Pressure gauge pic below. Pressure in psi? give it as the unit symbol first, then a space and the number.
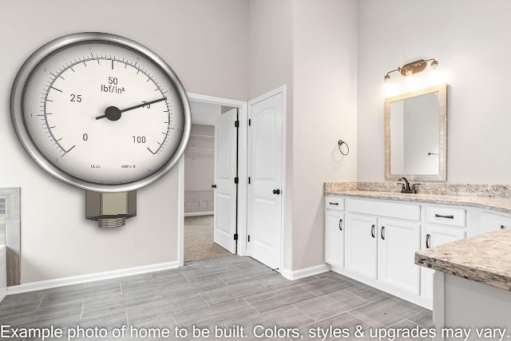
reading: psi 75
